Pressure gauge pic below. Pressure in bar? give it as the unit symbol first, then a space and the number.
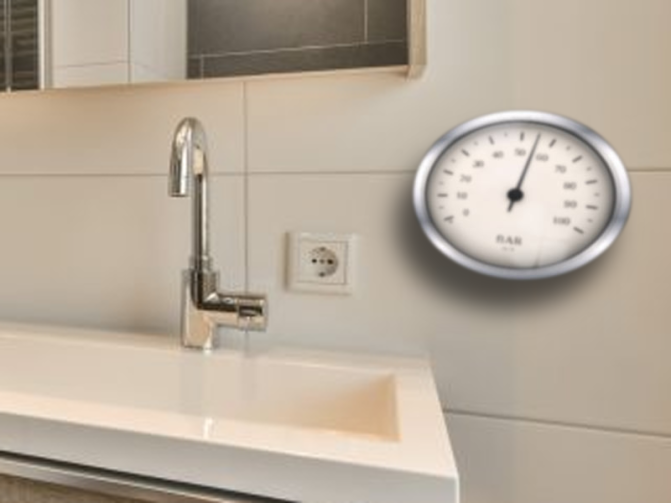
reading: bar 55
